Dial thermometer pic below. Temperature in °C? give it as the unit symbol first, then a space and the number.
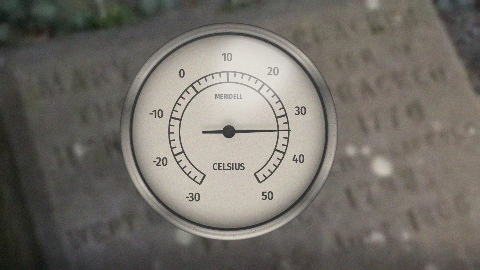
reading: °C 34
